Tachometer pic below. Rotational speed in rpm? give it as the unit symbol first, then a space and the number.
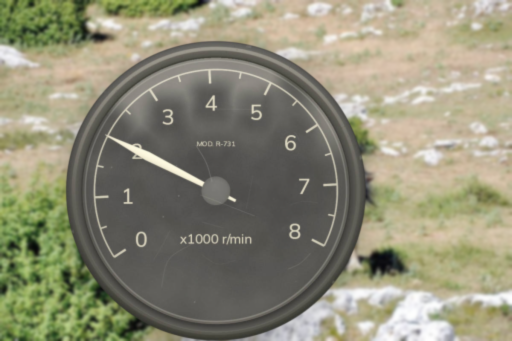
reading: rpm 2000
